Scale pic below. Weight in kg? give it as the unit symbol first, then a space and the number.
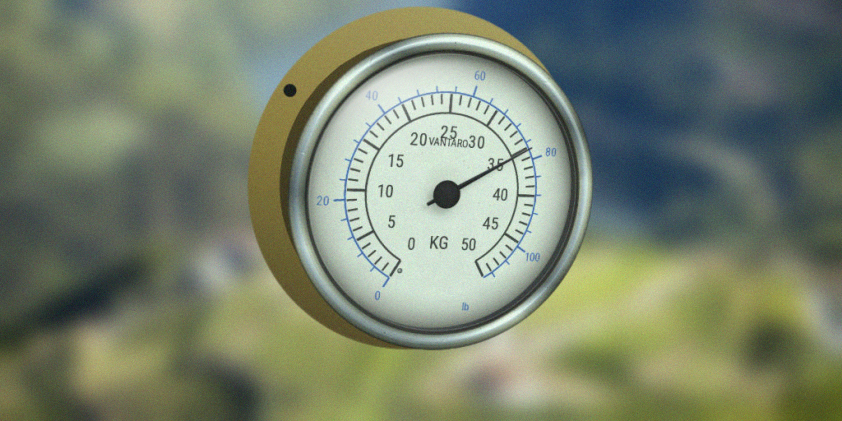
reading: kg 35
